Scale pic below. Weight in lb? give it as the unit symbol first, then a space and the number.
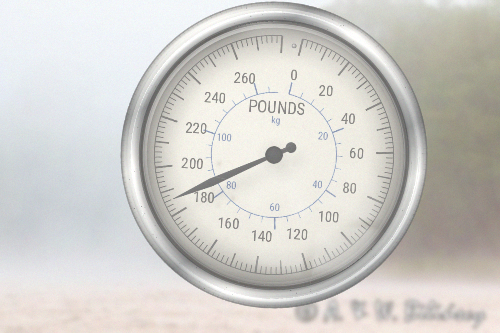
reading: lb 186
